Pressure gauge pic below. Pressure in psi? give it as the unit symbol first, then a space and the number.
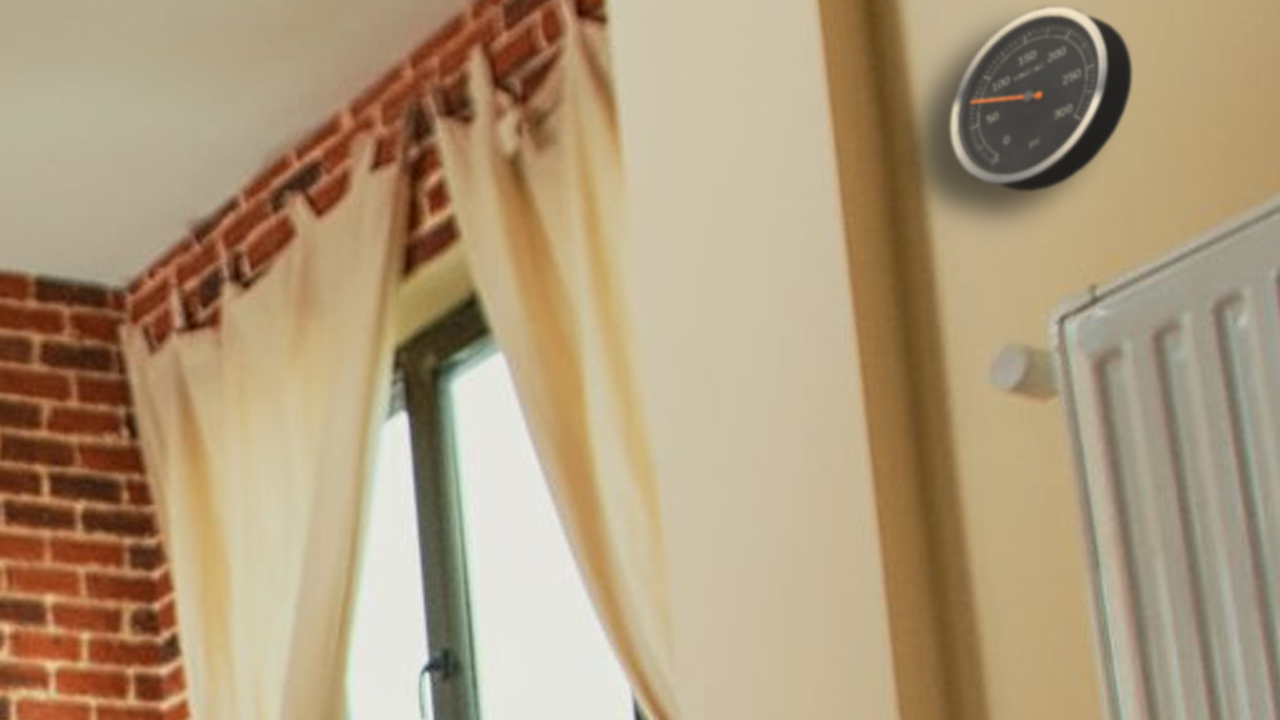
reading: psi 75
